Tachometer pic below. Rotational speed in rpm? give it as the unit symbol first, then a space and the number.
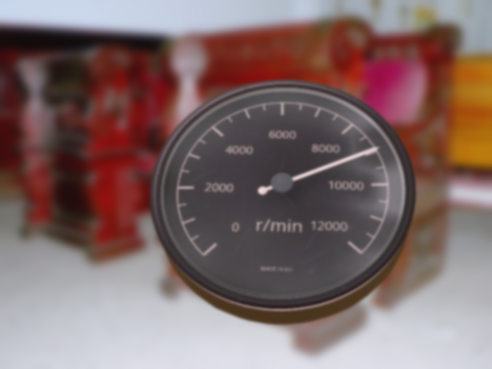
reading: rpm 9000
